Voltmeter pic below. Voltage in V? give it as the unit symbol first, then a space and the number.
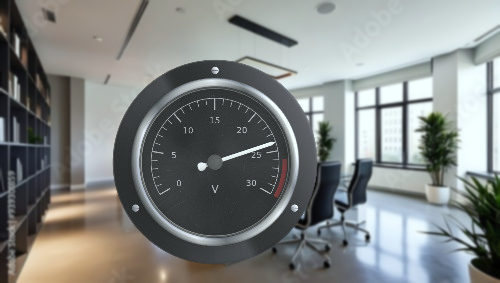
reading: V 24
